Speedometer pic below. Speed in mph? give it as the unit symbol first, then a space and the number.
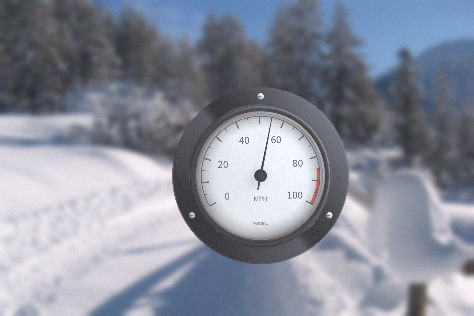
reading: mph 55
